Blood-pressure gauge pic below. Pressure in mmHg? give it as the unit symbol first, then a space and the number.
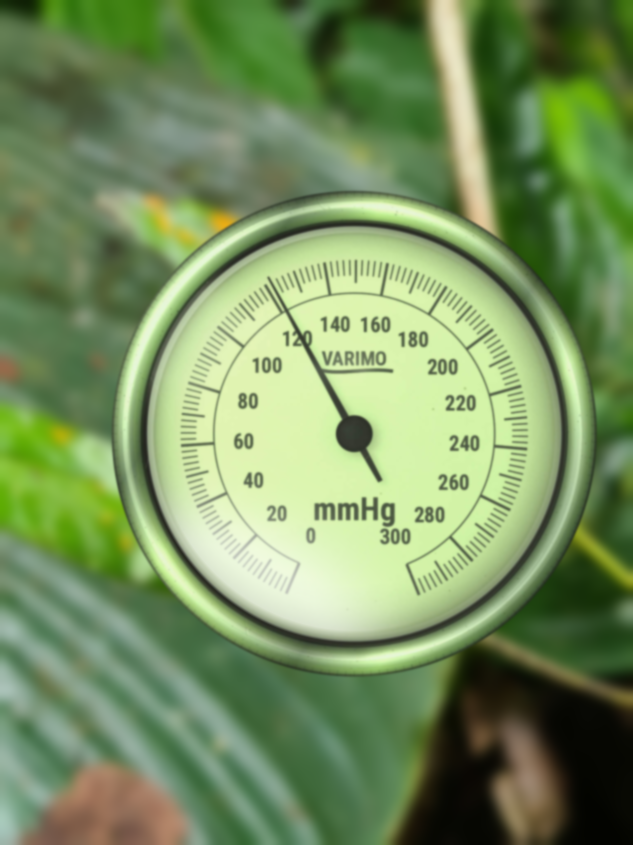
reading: mmHg 122
